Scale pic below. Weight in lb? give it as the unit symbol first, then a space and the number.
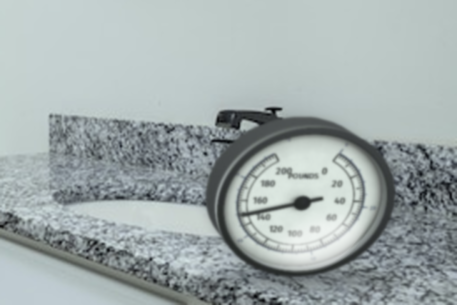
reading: lb 150
